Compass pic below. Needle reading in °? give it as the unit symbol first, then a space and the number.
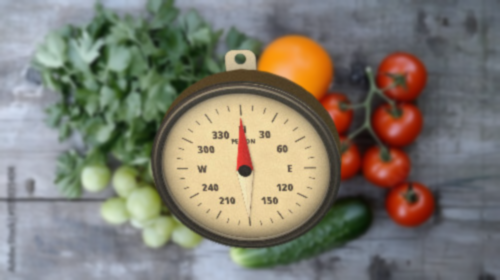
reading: ° 0
